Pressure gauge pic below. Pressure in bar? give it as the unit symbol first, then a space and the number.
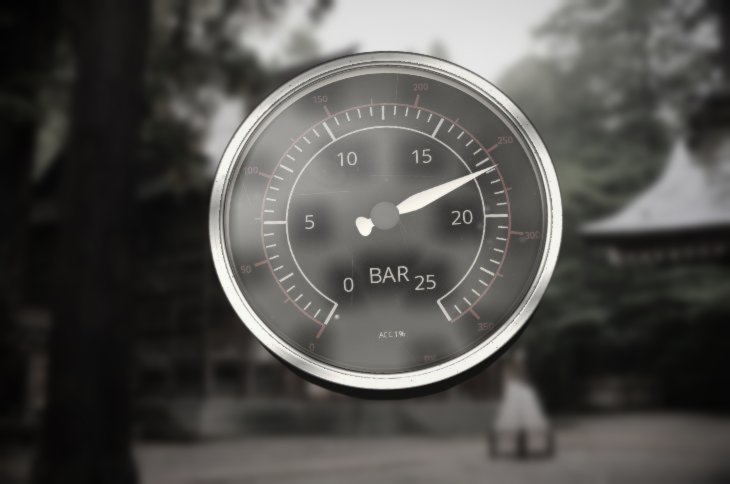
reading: bar 18
